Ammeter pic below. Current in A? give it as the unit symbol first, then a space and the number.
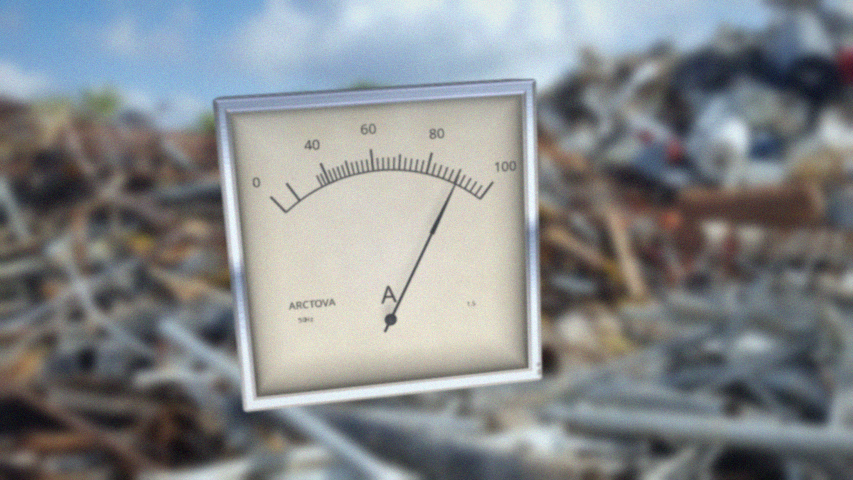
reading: A 90
